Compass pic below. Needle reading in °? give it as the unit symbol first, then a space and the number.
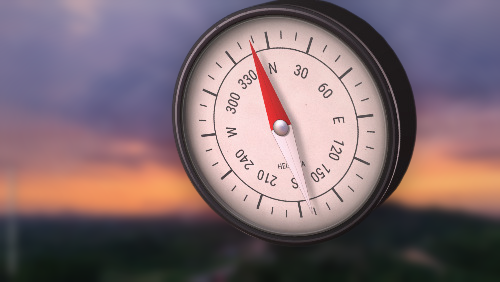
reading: ° 350
